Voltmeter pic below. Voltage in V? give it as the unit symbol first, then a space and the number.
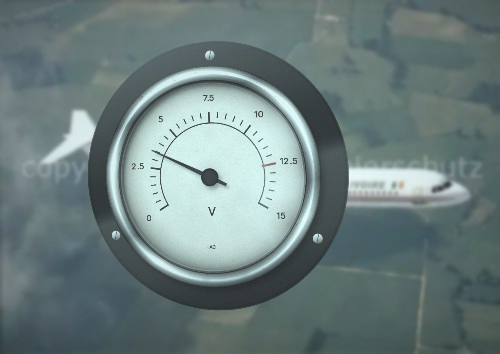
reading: V 3.5
